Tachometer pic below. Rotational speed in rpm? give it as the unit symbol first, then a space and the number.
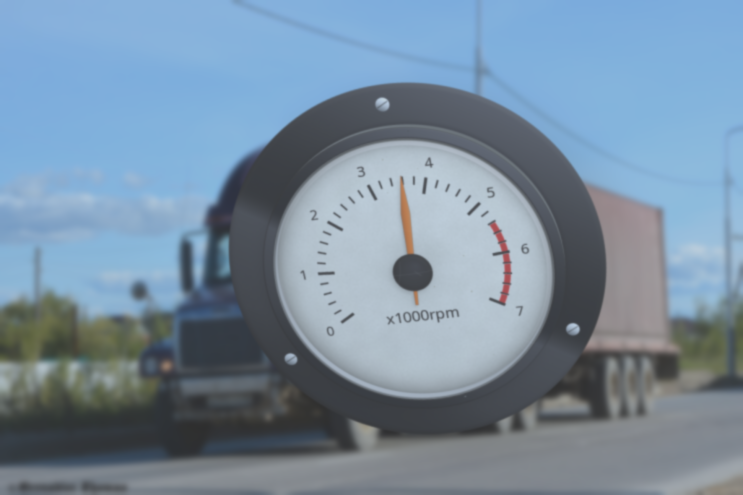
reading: rpm 3600
